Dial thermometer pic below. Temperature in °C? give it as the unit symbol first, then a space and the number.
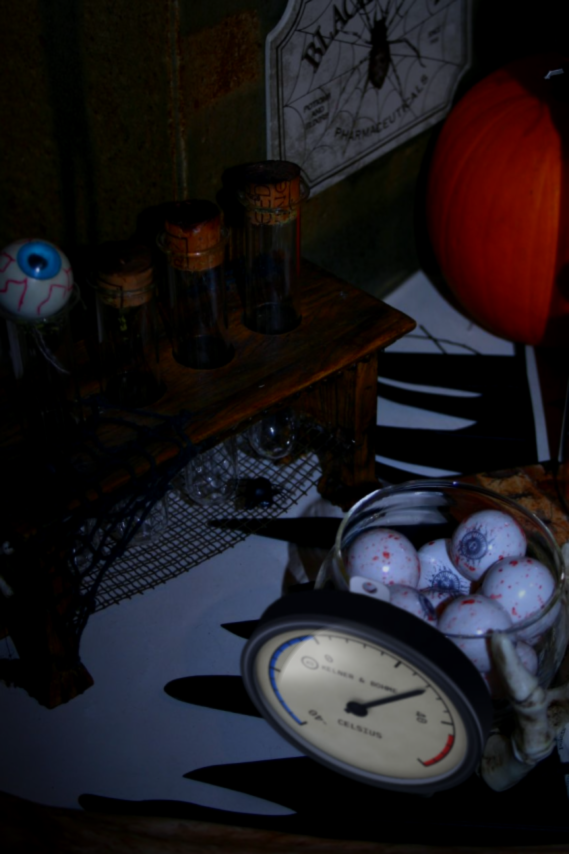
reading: °C 28
